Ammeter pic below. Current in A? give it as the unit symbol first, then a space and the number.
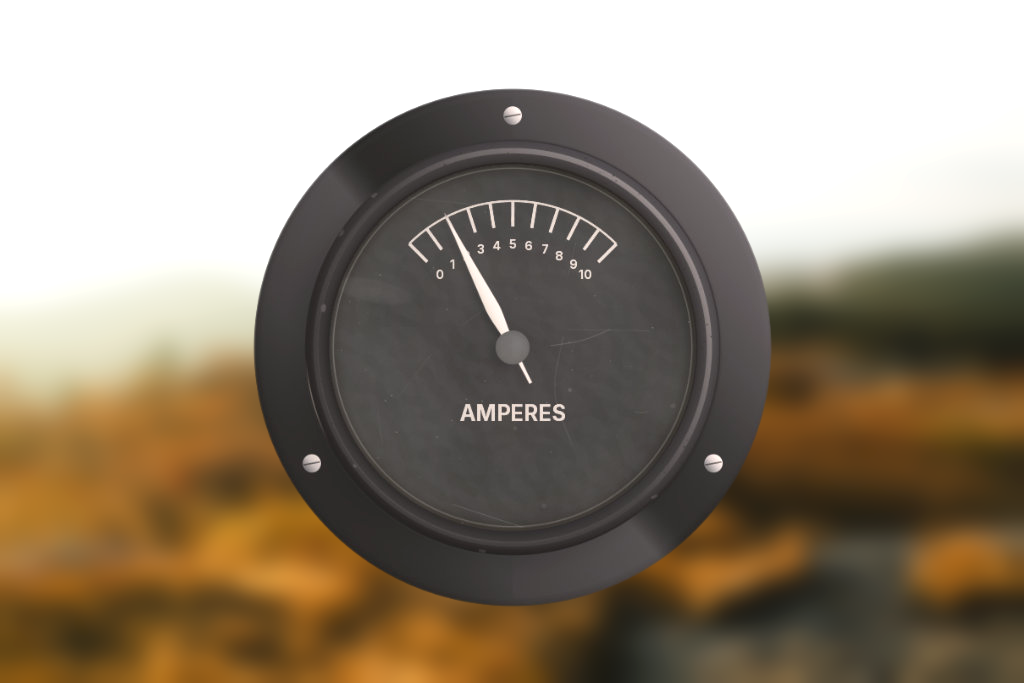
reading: A 2
